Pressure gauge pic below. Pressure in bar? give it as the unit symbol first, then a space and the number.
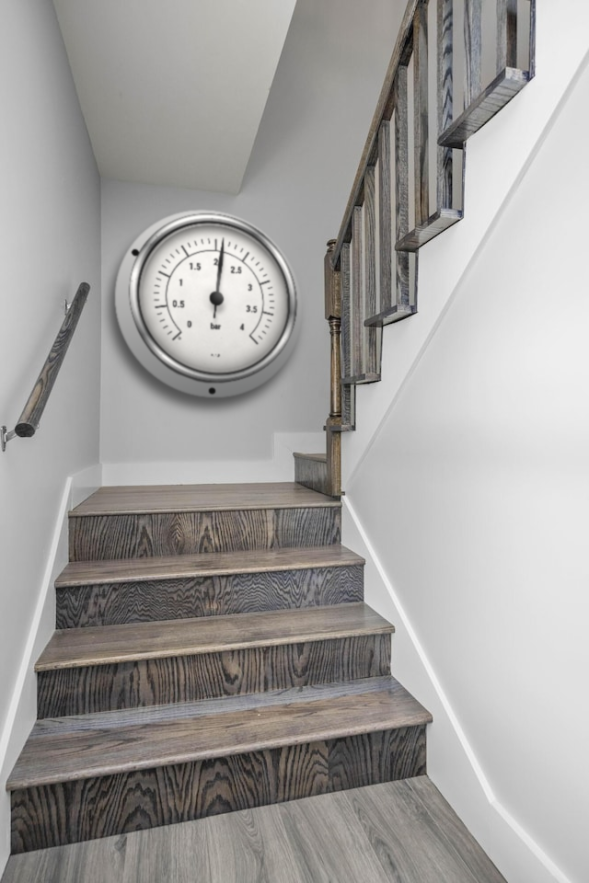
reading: bar 2.1
